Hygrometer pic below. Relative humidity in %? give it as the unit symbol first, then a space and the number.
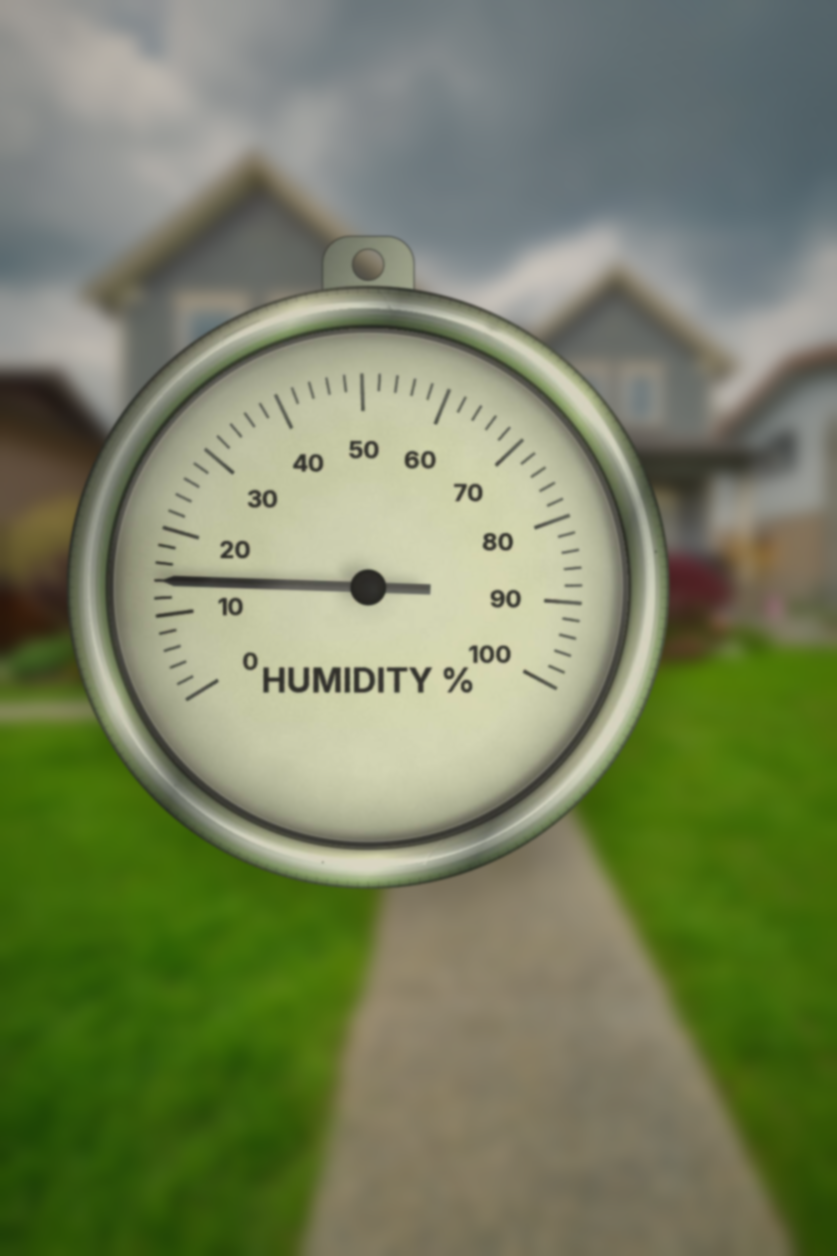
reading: % 14
